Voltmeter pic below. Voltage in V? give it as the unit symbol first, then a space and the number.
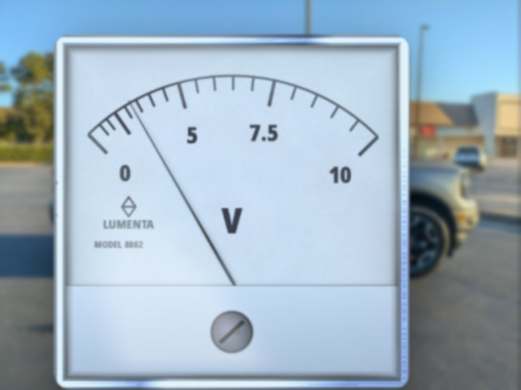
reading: V 3.25
